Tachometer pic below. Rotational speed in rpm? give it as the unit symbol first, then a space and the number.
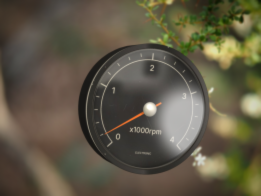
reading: rpm 200
